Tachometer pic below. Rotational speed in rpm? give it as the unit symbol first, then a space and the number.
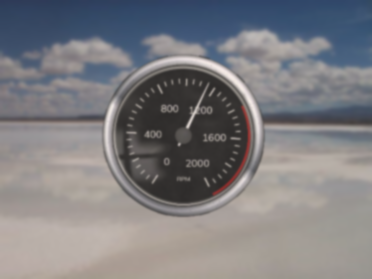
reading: rpm 1150
